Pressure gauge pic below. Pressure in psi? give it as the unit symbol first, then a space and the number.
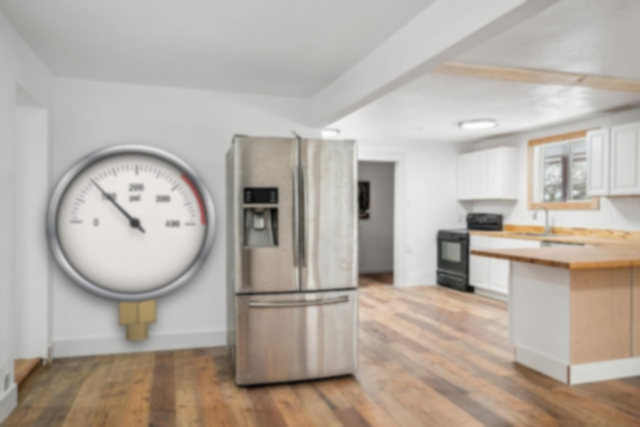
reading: psi 100
